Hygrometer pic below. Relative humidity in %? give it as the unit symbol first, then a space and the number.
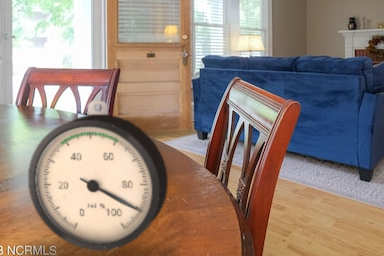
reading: % 90
